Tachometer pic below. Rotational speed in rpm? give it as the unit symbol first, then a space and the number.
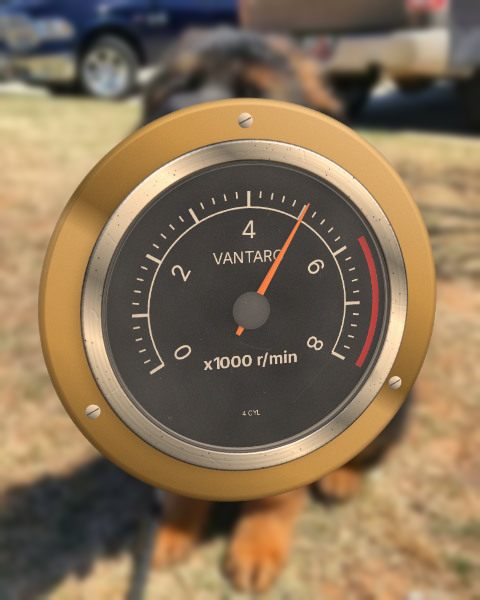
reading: rpm 5000
